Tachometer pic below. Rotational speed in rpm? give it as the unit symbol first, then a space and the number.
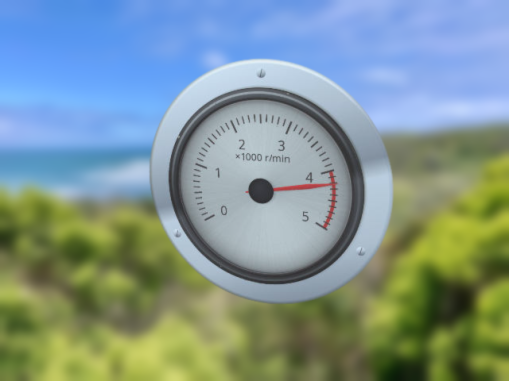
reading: rpm 4200
